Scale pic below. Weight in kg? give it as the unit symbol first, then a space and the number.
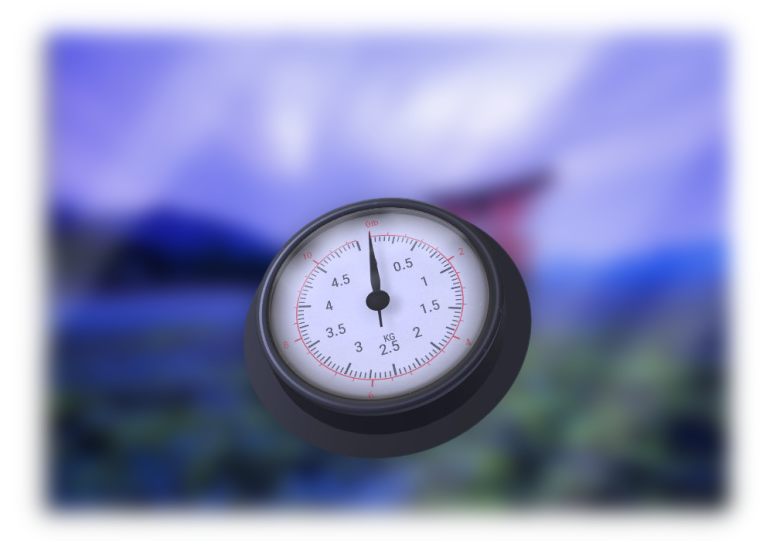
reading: kg 0
